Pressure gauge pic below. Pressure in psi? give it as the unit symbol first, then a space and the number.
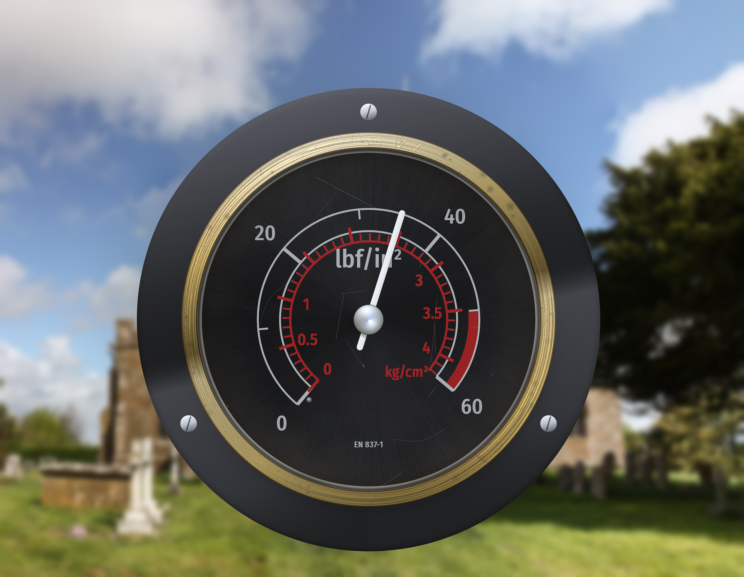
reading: psi 35
